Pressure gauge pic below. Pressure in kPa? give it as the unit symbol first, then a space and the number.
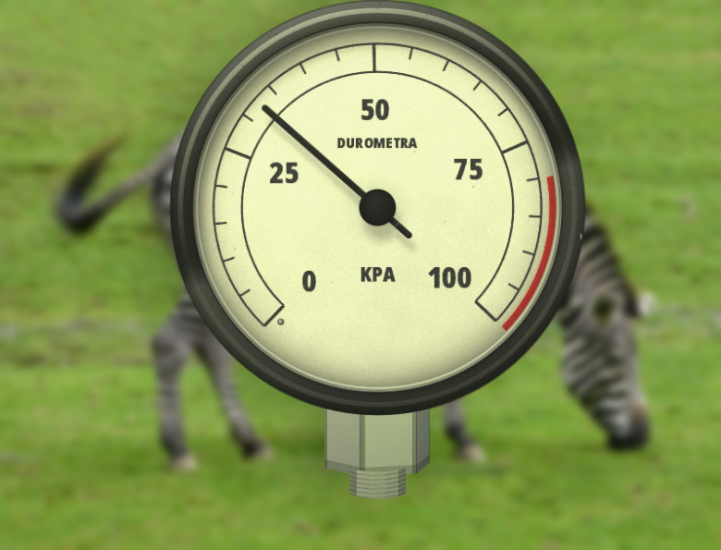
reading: kPa 32.5
